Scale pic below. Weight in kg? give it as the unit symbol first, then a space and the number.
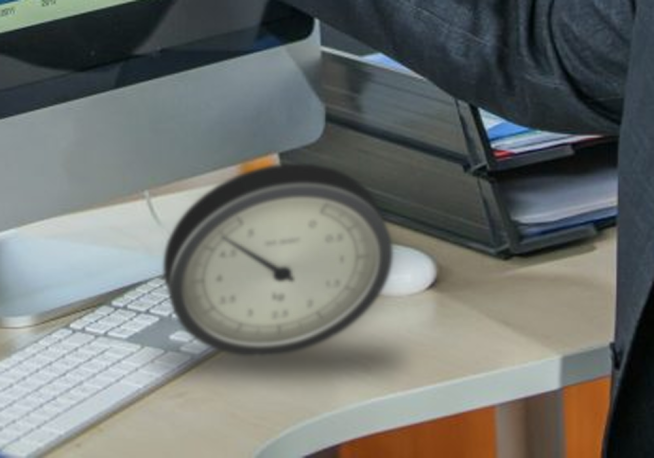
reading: kg 4.75
